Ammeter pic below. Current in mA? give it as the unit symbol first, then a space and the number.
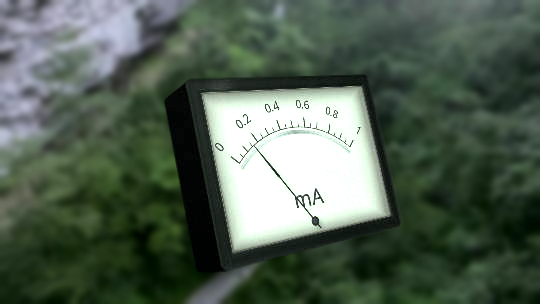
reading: mA 0.15
